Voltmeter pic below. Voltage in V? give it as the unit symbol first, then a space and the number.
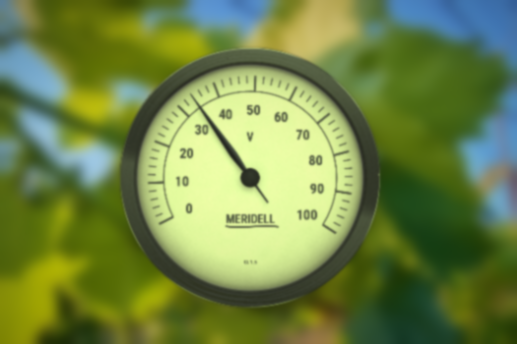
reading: V 34
